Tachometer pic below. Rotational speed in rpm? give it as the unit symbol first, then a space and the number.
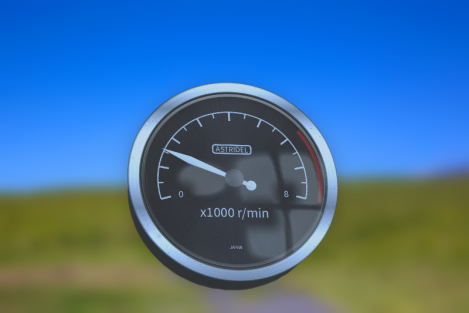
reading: rpm 1500
